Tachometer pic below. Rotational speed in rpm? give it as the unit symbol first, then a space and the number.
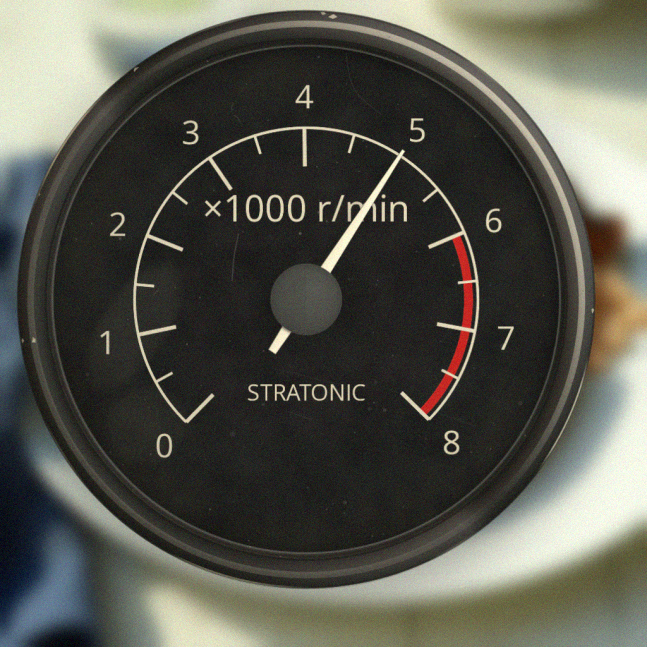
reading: rpm 5000
